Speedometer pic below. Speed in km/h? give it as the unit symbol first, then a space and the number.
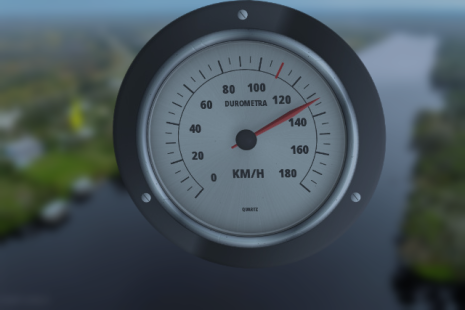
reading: km/h 132.5
